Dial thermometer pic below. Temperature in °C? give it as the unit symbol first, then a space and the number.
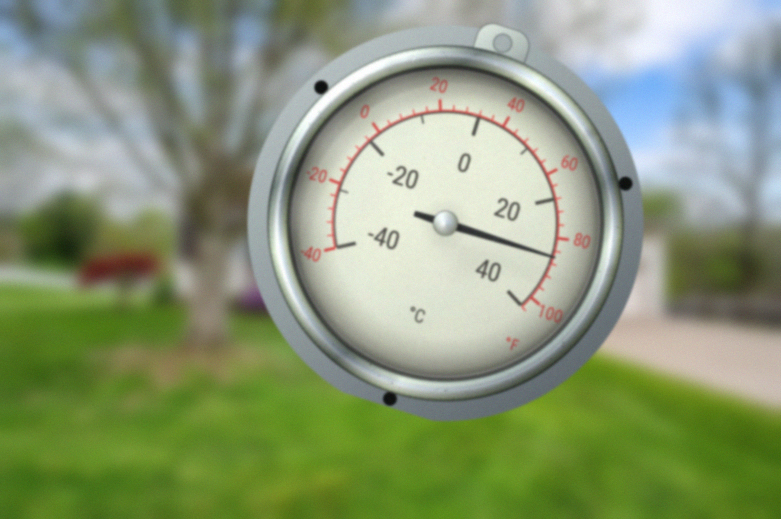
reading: °C 30
